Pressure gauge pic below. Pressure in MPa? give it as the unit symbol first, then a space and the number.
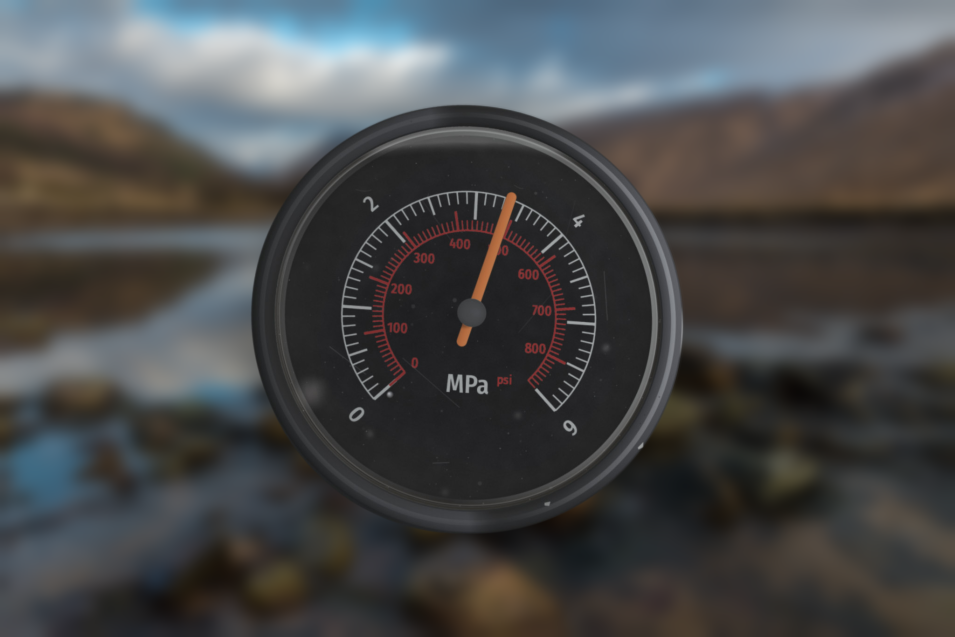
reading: MPa 3.35
